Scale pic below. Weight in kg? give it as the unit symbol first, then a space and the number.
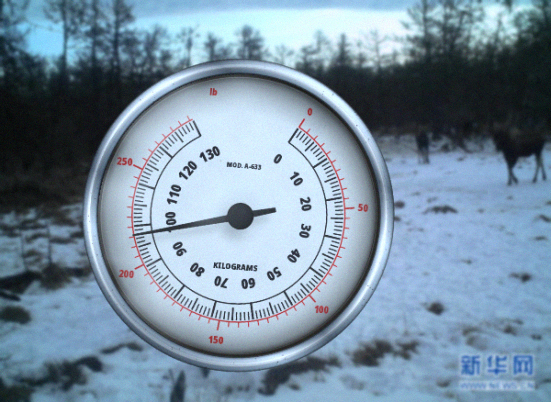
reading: kg 98
